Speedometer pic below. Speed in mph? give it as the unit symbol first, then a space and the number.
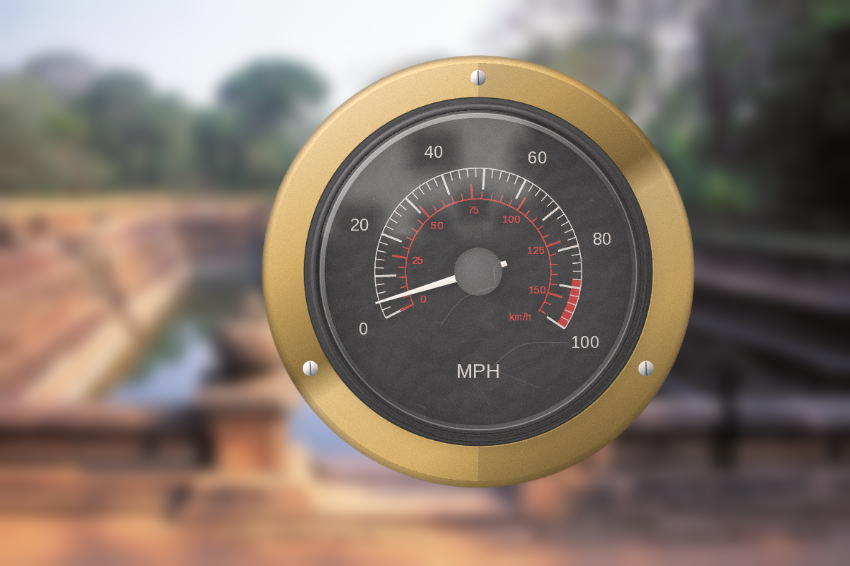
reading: mph 4
